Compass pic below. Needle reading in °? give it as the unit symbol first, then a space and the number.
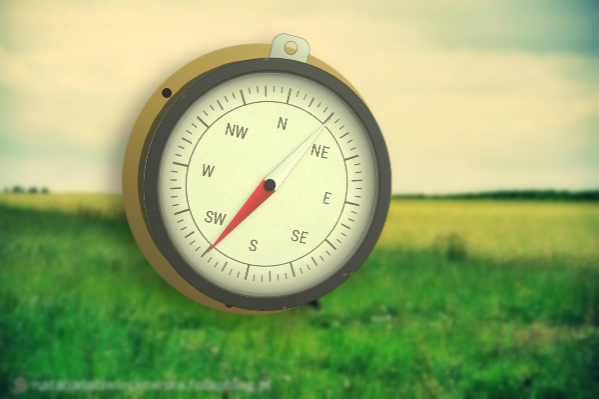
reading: ° 210
